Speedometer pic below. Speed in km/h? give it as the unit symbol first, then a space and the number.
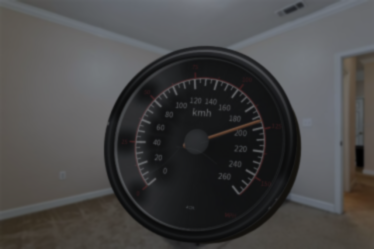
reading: km/h 195
